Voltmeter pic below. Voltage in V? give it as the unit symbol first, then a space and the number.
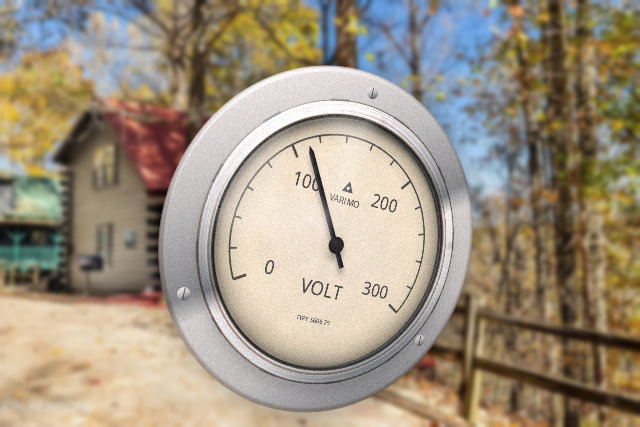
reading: V 110
